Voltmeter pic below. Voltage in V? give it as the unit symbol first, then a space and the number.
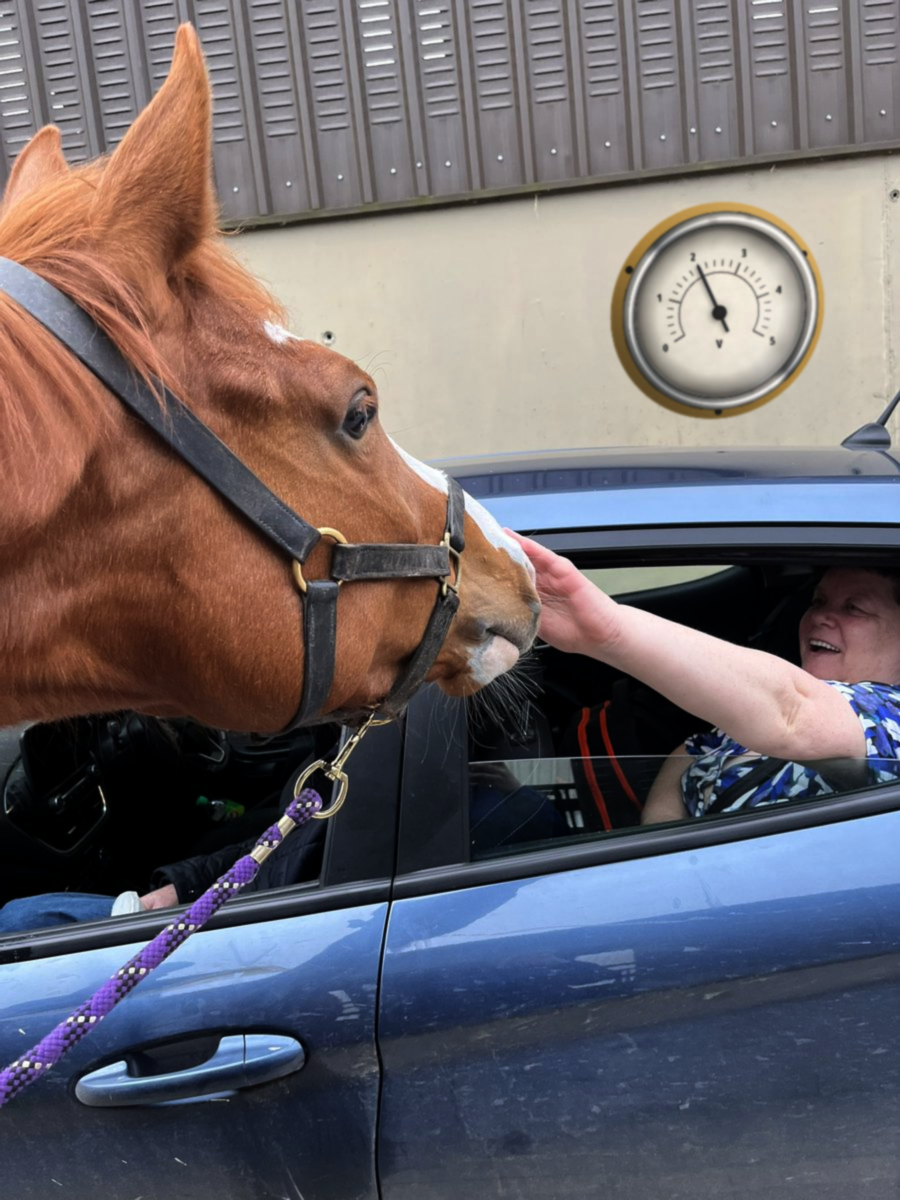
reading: V 2
